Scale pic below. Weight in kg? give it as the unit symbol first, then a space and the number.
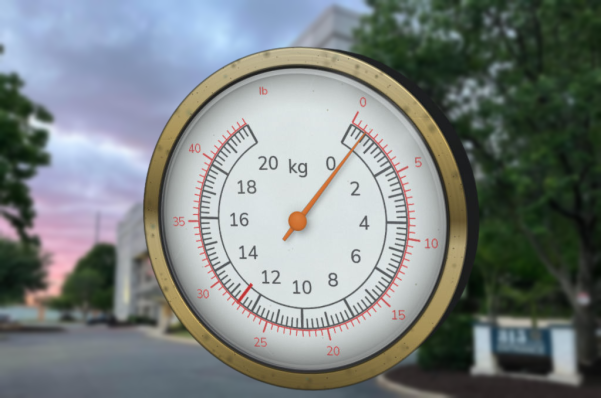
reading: kg 0.6
